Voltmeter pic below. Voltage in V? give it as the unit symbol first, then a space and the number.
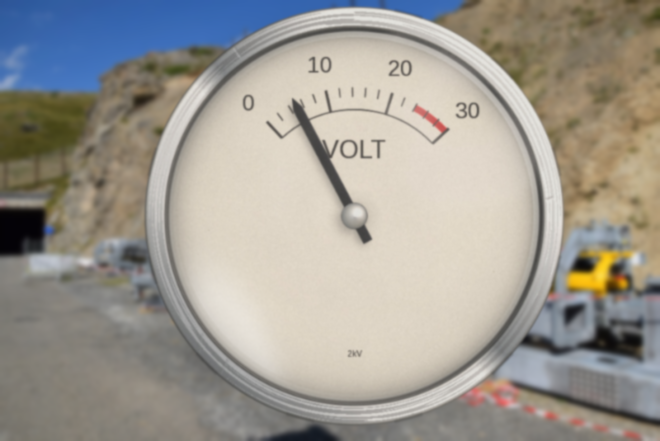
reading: V 5
